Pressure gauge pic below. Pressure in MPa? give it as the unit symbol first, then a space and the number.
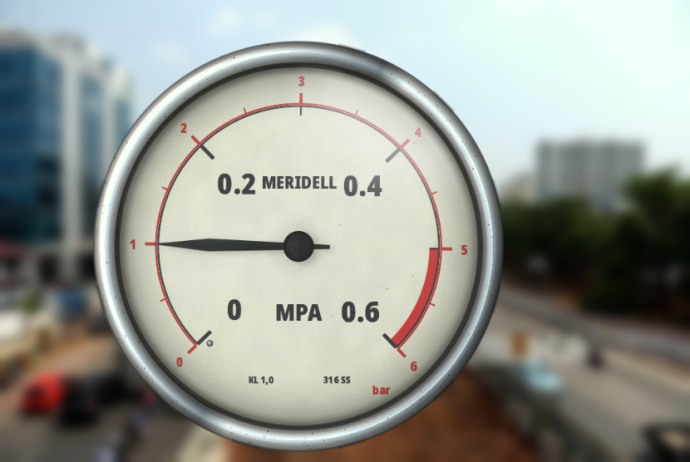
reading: MPa 0.1
